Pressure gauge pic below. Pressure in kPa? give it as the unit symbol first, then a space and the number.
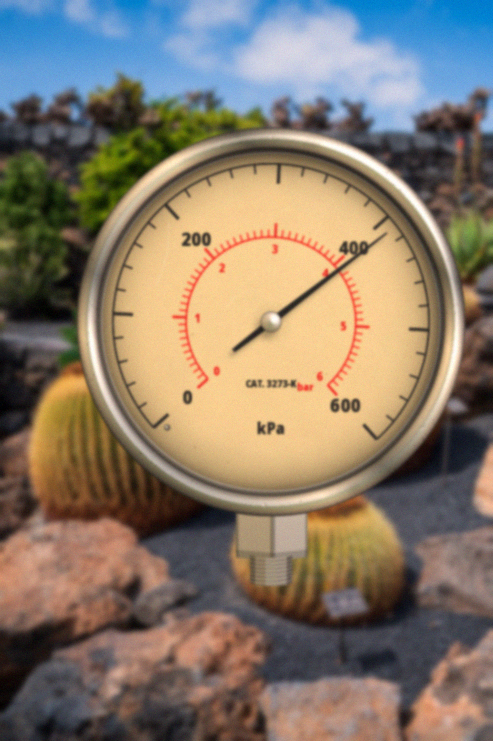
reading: kPa 410
